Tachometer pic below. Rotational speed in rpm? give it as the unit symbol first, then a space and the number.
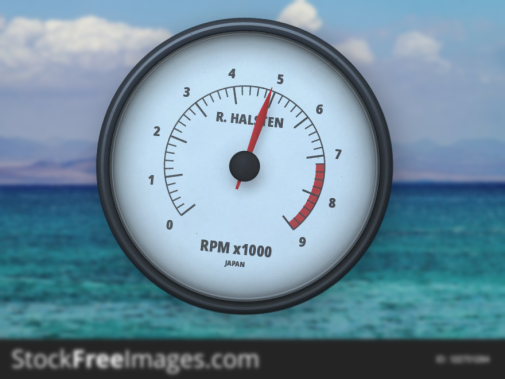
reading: rpm 4900
